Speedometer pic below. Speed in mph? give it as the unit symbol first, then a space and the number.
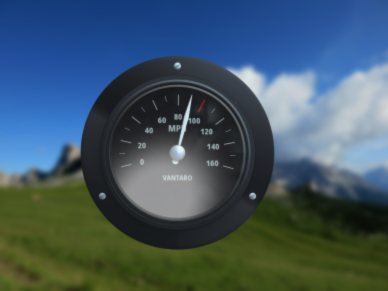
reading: mph 90
